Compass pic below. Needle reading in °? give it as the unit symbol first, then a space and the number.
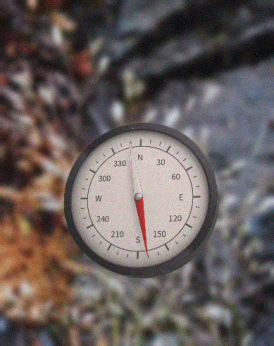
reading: ° 170
